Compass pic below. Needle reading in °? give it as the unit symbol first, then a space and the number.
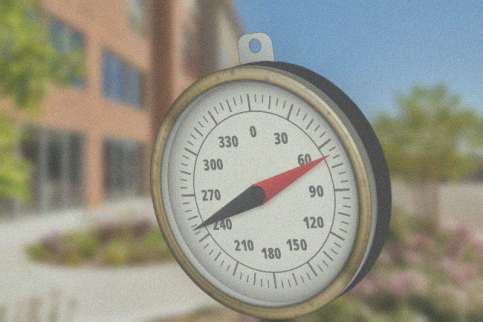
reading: ° 67.5
